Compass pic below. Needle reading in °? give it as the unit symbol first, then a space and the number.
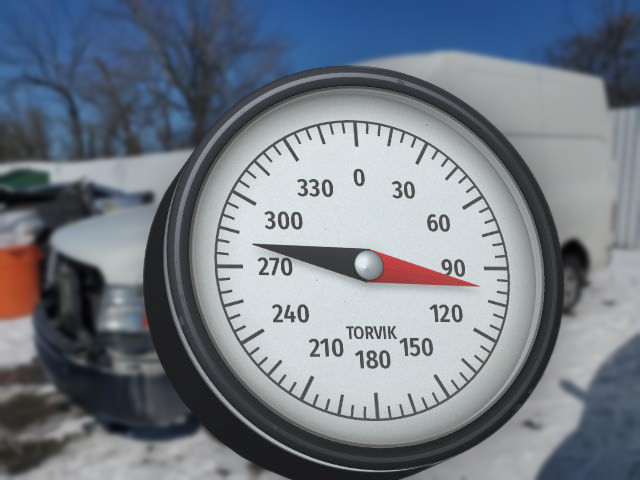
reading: ° 100
